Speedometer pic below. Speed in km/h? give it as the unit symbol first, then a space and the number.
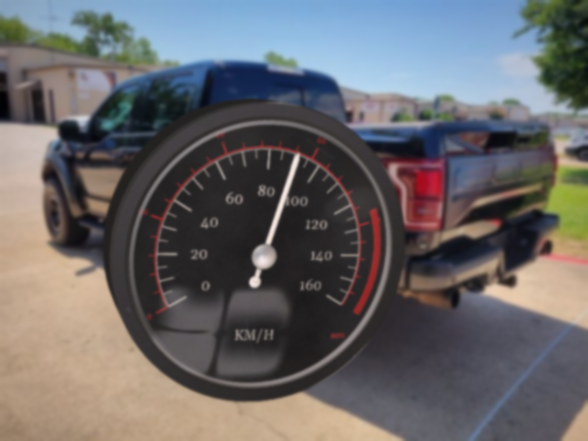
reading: km/h 90
